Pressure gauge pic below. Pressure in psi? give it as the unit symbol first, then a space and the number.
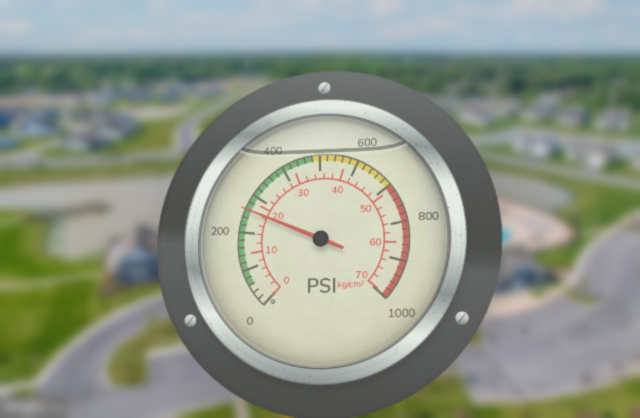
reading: psi 260
